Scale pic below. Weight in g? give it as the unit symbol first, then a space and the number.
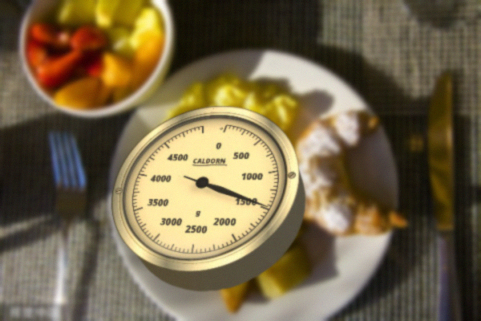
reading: g 1500
